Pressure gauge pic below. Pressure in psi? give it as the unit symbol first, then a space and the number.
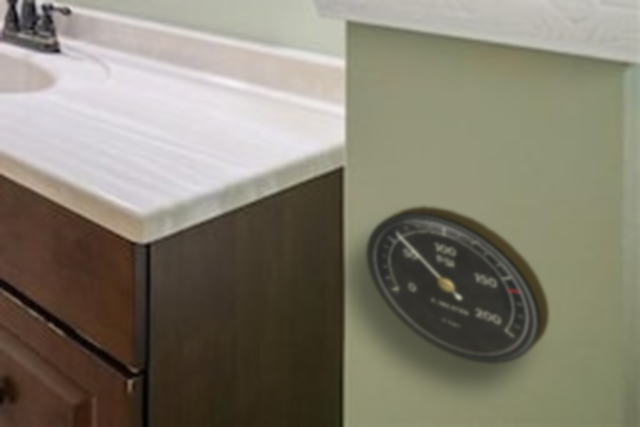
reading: psi 60
